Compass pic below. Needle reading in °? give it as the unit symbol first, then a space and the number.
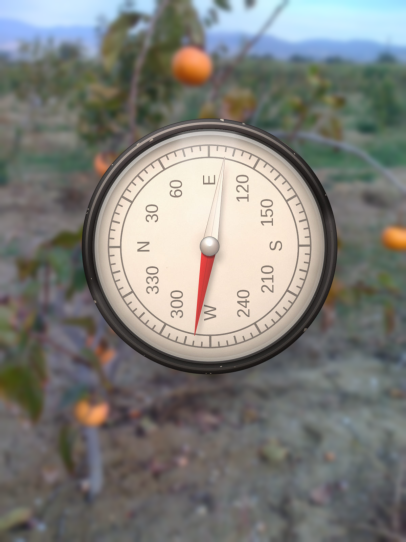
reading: ° 280
